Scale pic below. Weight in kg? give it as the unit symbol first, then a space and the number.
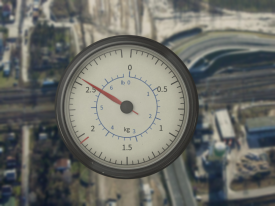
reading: kg 2.55
